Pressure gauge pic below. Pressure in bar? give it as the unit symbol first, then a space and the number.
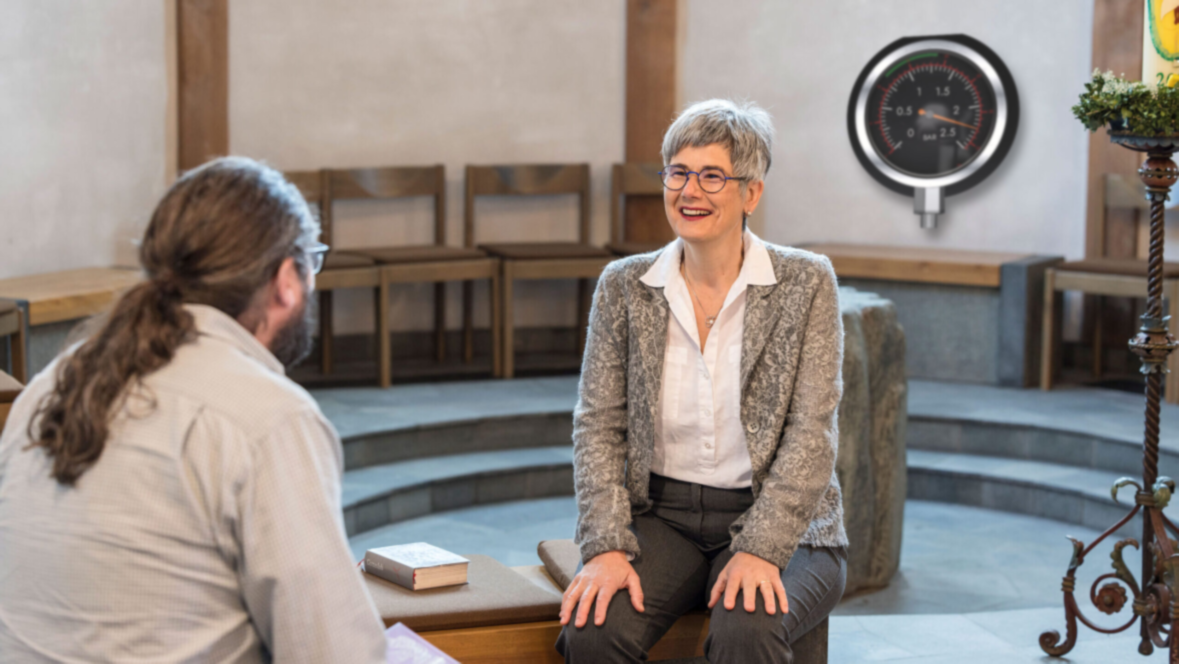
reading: bar 2.25
